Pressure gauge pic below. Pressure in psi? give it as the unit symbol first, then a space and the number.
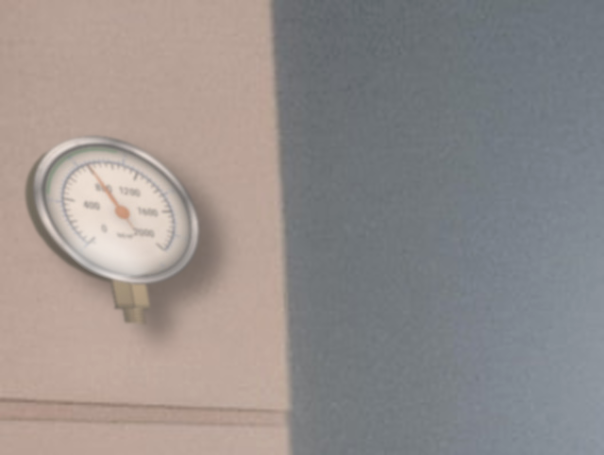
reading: psi 800
